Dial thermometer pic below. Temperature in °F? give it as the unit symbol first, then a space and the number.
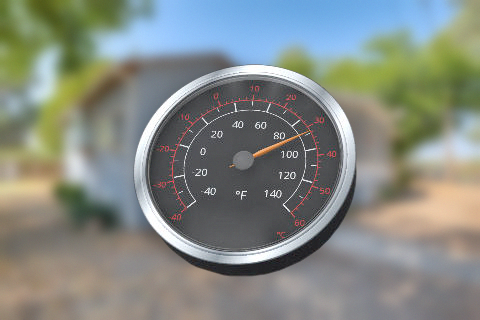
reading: °F 90
